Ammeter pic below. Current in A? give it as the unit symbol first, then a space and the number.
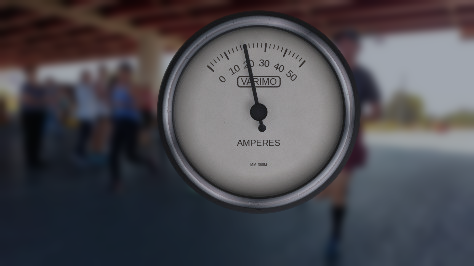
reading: A 20
